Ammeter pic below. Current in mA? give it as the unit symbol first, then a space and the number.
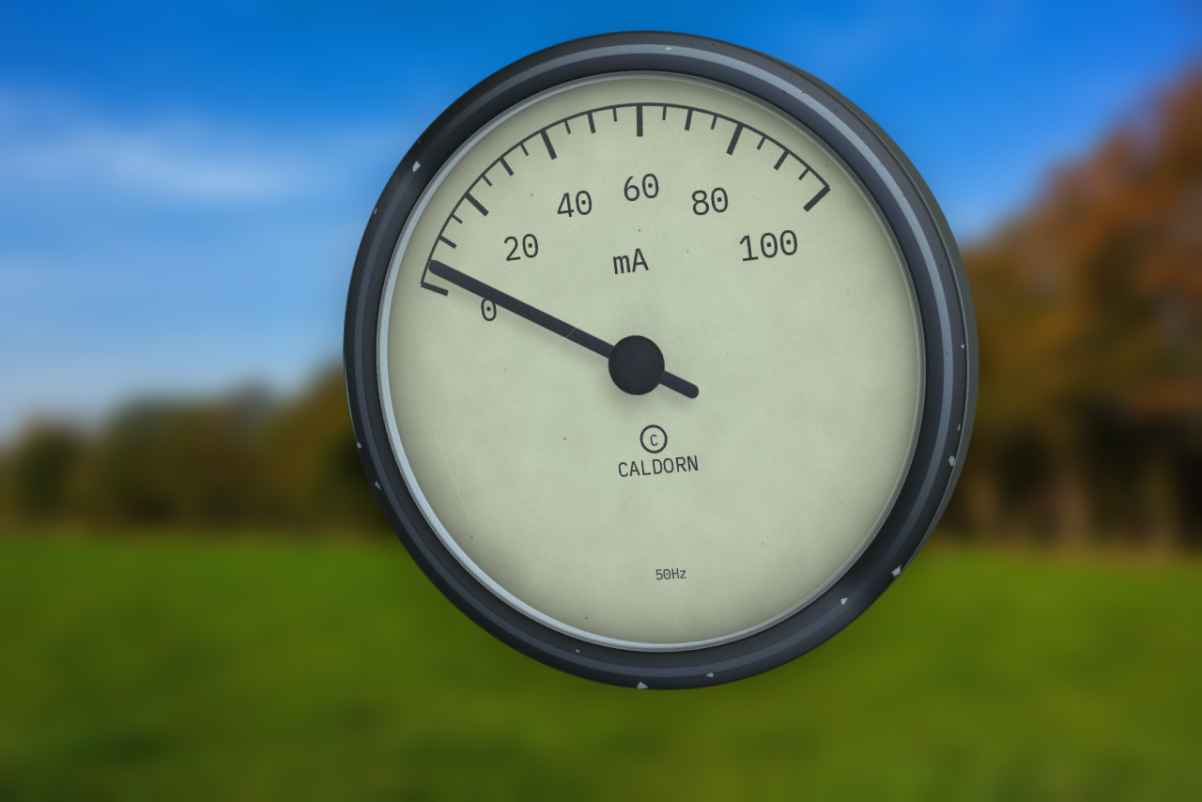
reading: mA 5
